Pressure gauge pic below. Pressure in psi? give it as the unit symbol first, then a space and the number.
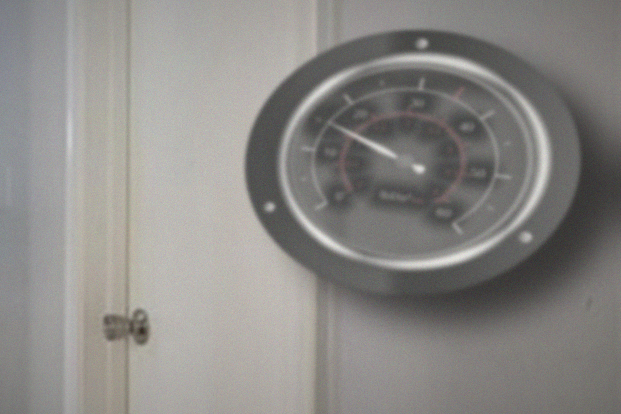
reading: psi 15
